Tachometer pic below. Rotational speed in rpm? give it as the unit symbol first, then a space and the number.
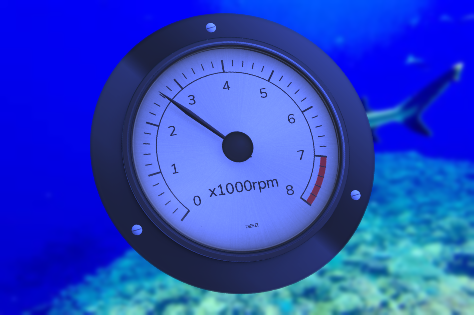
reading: rpm 2600
